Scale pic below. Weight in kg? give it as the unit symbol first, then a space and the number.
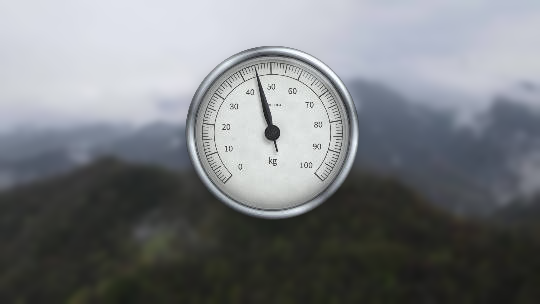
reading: kg 45
